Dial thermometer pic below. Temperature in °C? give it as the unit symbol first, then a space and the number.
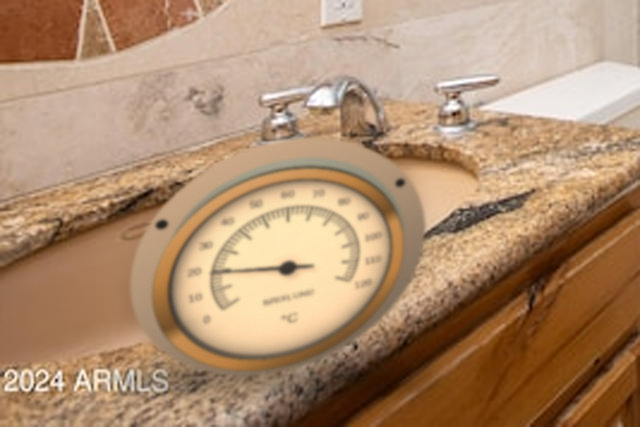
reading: °C 20
